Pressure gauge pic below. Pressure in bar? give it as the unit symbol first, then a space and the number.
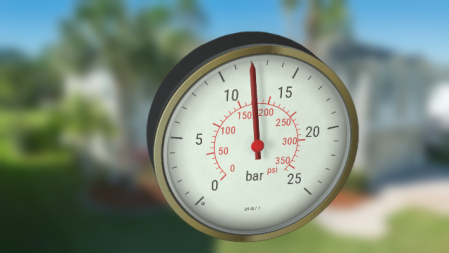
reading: bar 12
